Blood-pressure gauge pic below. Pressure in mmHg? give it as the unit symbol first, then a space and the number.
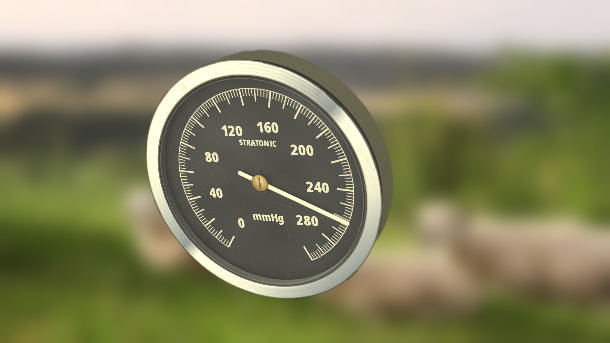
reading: mmHg 260
